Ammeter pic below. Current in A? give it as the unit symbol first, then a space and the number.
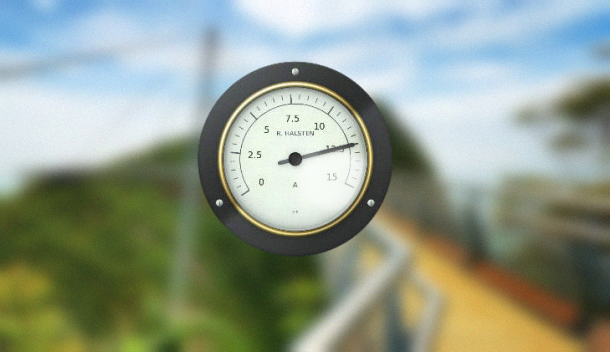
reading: A 12.5
